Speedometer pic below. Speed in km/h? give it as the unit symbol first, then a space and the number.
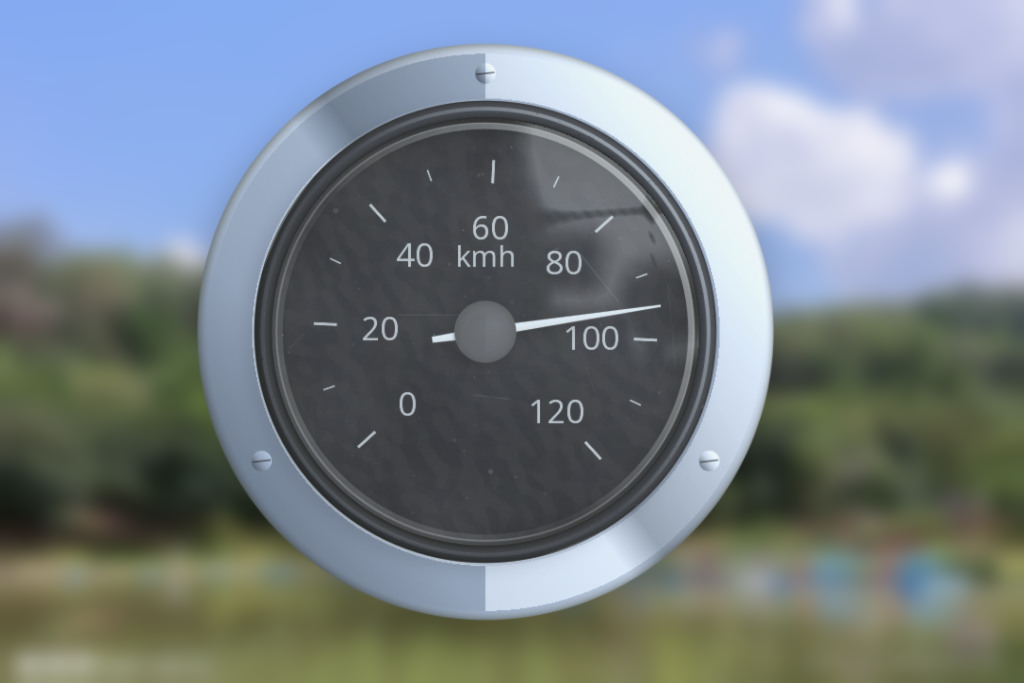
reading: km/h 95
